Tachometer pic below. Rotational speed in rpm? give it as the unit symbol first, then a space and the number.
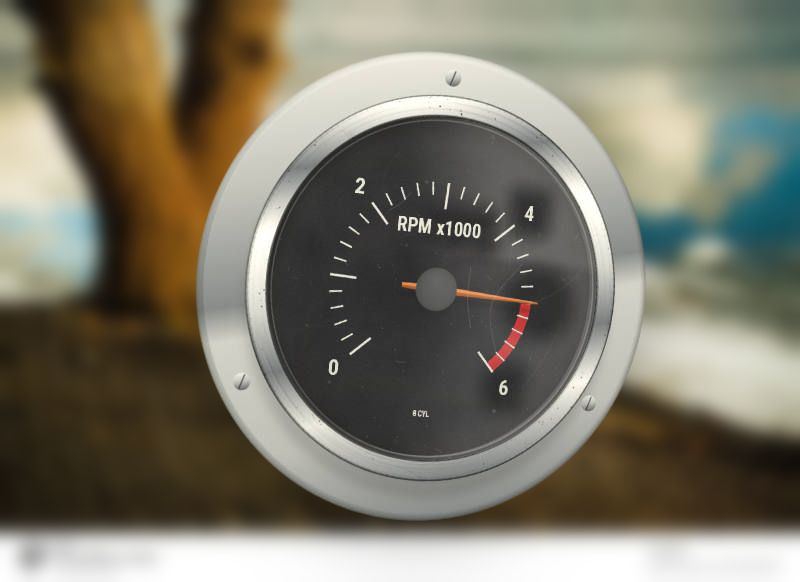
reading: rpm 5000
